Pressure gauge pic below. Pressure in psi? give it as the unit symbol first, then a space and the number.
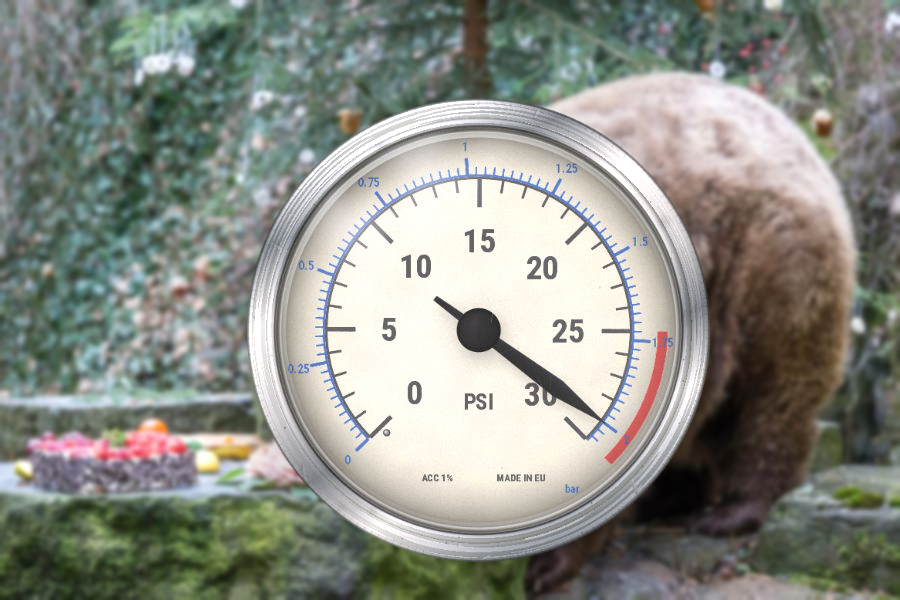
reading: psi 29
